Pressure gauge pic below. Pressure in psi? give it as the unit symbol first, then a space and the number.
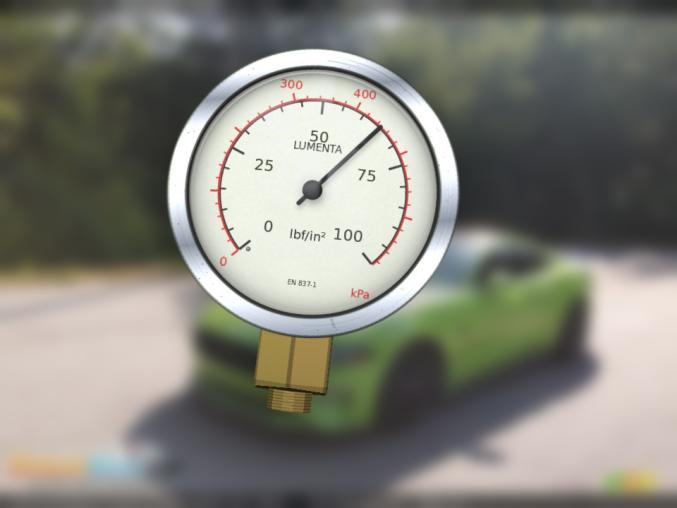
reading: psi 65
